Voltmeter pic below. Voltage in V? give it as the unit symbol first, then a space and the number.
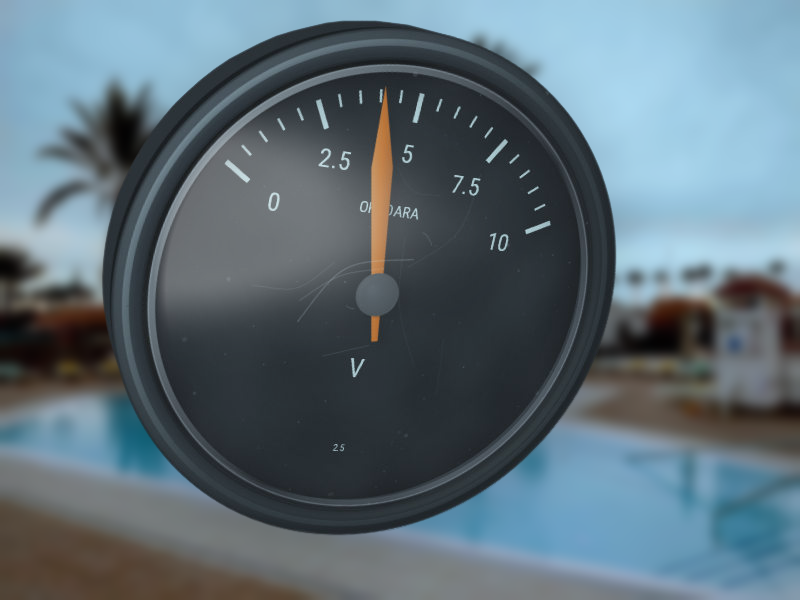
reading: V 4
